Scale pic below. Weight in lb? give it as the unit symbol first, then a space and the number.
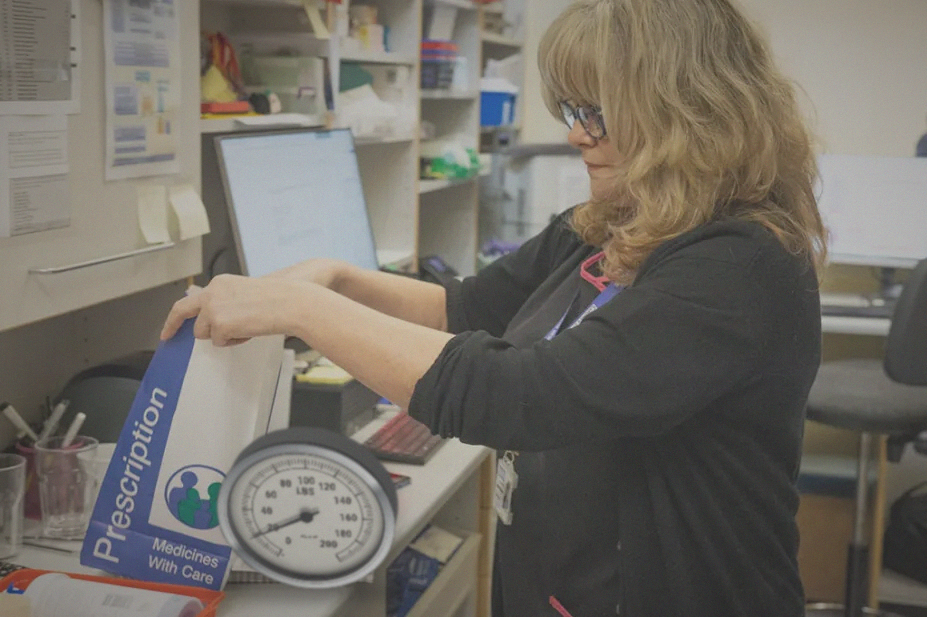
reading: lb 20
